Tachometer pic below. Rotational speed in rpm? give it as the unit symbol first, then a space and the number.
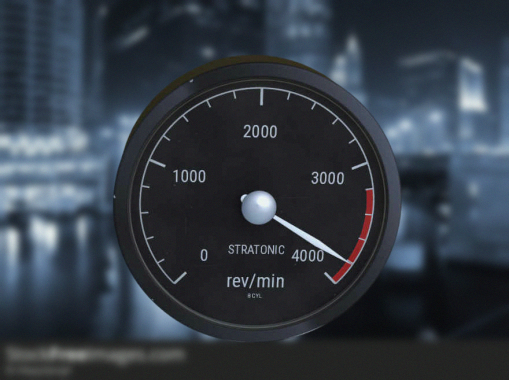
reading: rpm 3800
